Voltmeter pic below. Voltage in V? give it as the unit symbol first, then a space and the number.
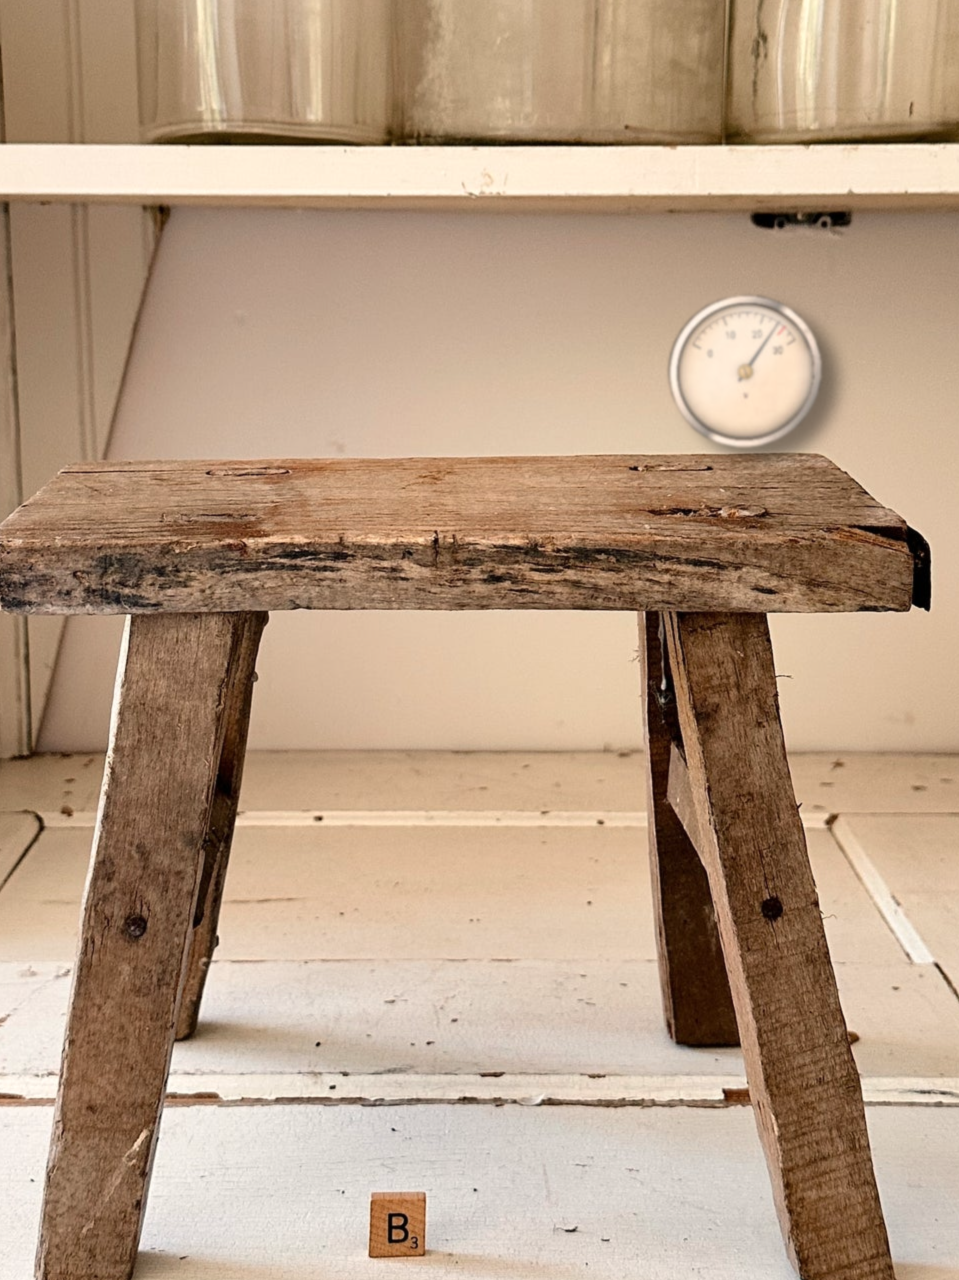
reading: V 24
